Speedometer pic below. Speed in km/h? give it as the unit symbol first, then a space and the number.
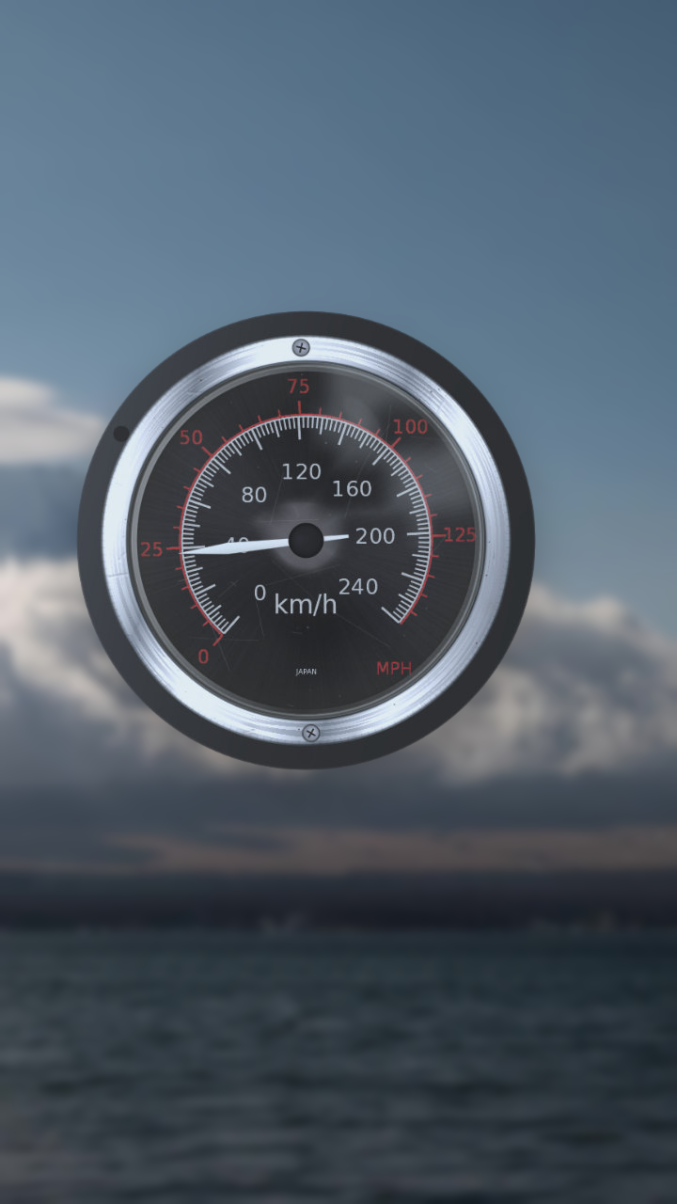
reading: km/h 38
